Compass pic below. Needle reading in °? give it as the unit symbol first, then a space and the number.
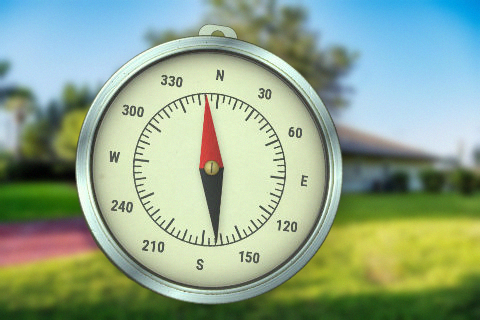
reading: ° 350
